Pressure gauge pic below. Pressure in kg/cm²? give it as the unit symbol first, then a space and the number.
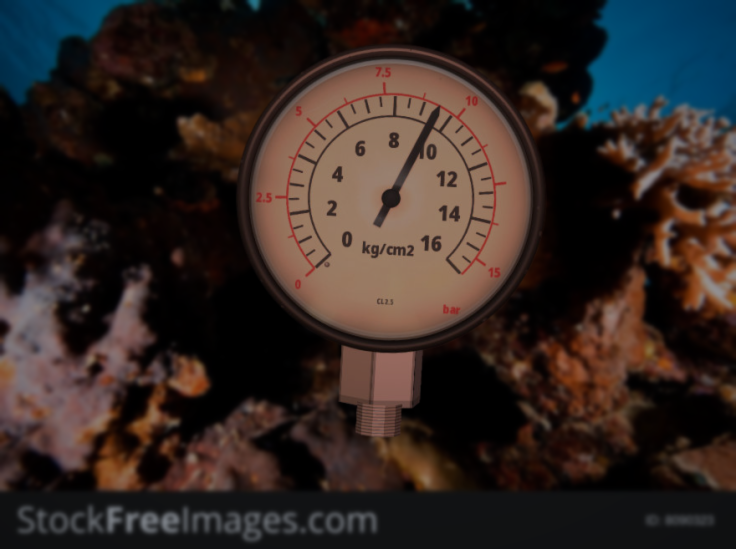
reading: kg/cm² 9.5
